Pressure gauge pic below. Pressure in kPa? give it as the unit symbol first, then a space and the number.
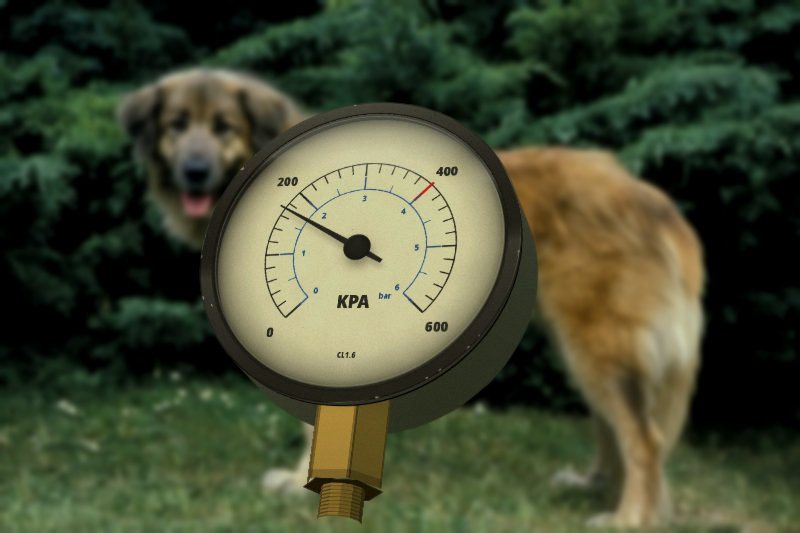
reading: kPa 170
